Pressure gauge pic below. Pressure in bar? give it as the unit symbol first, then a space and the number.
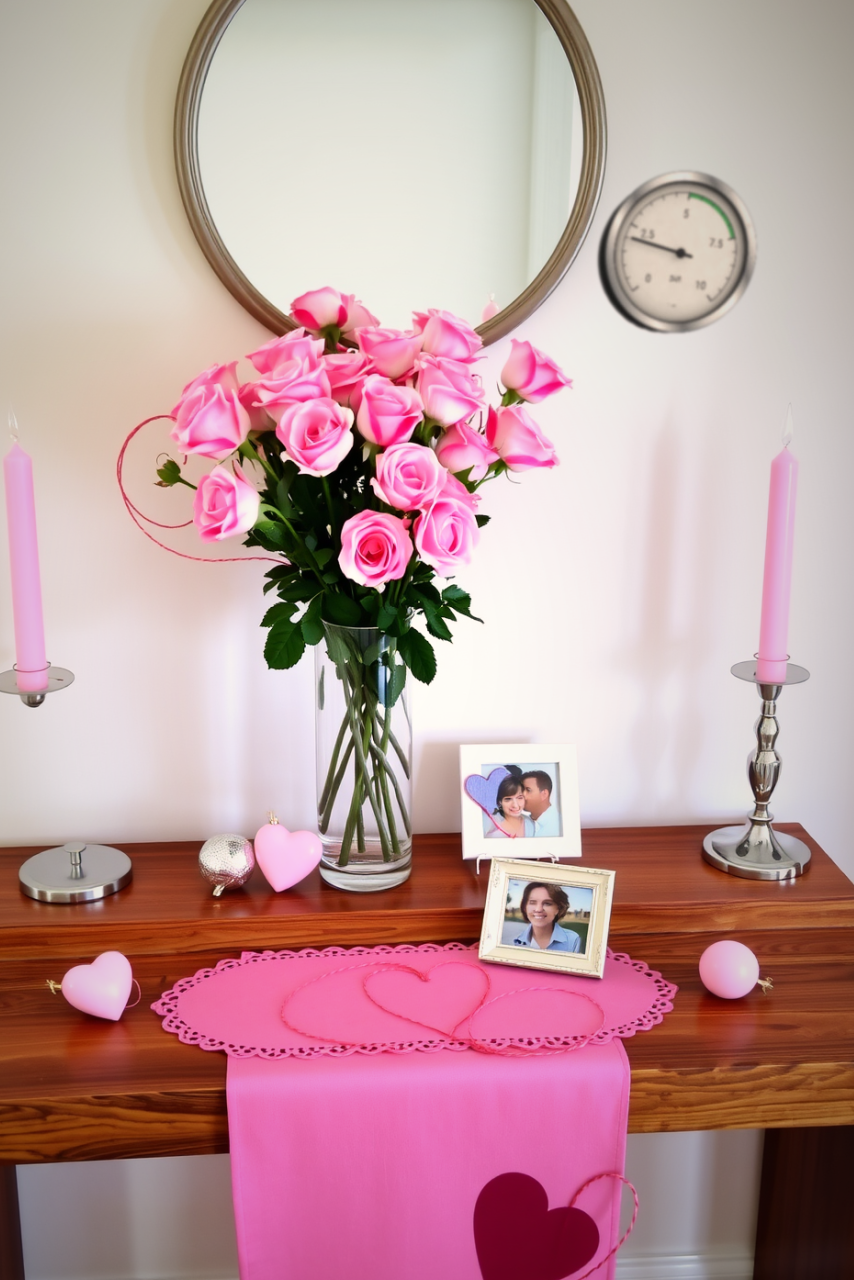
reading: bar 2
